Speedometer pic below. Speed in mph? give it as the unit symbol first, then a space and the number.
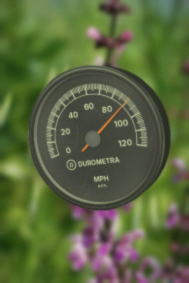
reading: mph 90
